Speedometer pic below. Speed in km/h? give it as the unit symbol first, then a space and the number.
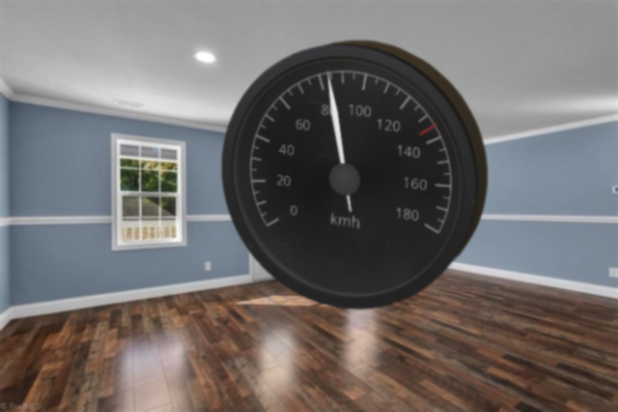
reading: km/h 85
